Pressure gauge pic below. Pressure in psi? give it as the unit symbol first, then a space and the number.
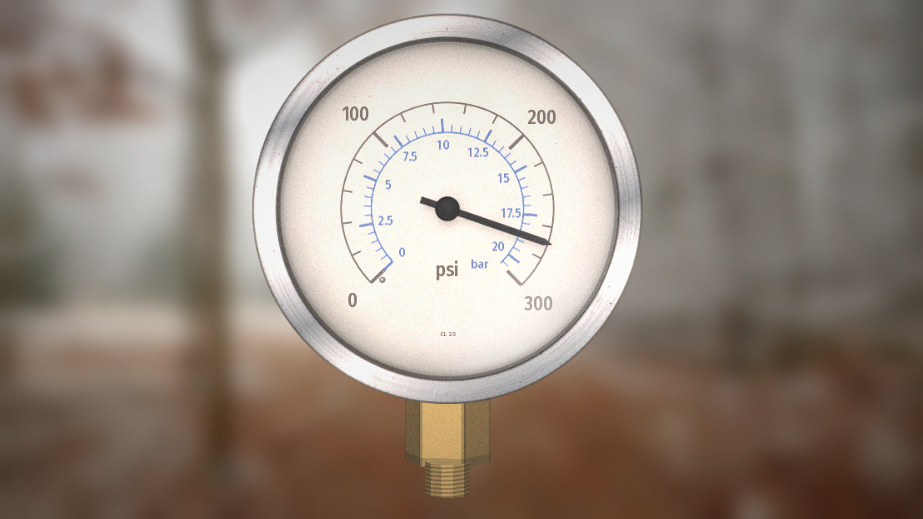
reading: psi 270
